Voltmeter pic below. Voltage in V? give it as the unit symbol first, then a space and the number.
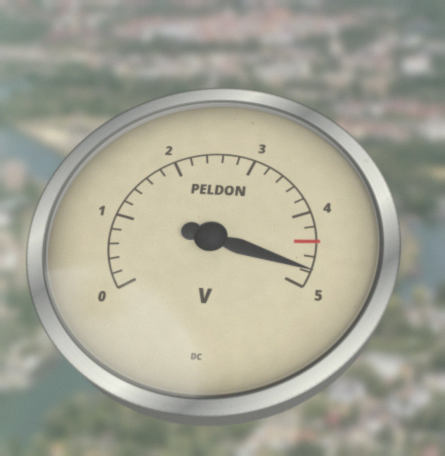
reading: V 4.8
